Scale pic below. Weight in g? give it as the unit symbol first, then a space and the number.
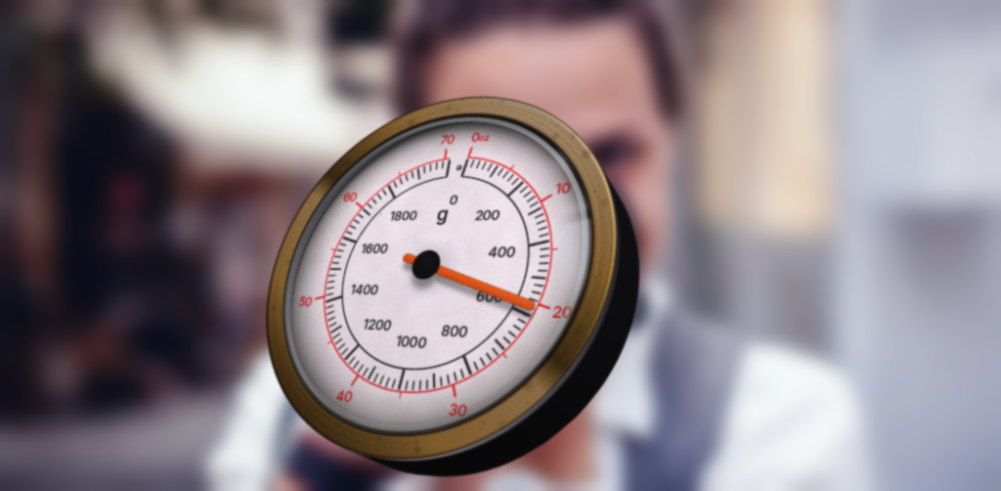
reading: g 580
